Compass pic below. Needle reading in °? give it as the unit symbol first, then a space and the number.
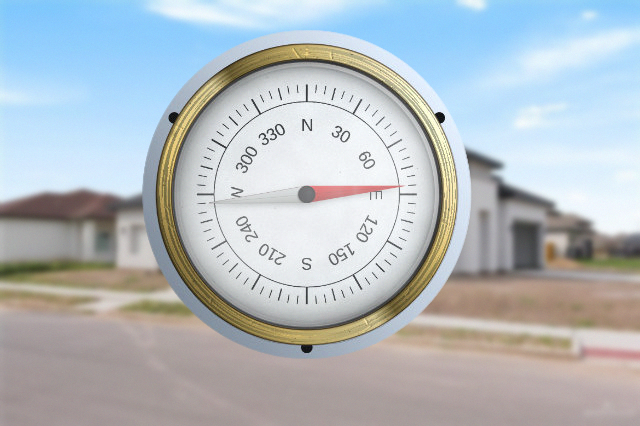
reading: ° 85
